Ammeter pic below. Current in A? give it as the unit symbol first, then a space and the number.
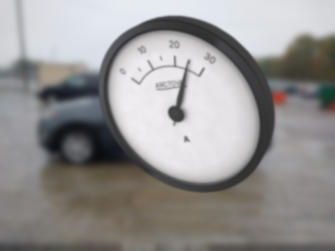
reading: A 25
